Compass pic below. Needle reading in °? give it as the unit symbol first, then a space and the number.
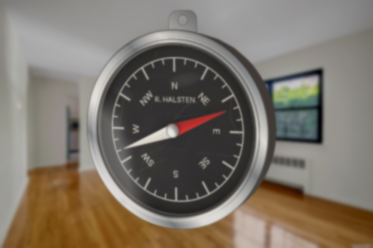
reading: ° 70
